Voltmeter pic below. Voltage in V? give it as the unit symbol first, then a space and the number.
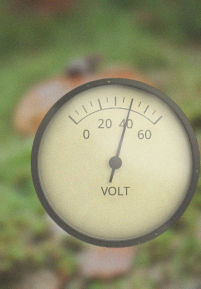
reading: V 40
